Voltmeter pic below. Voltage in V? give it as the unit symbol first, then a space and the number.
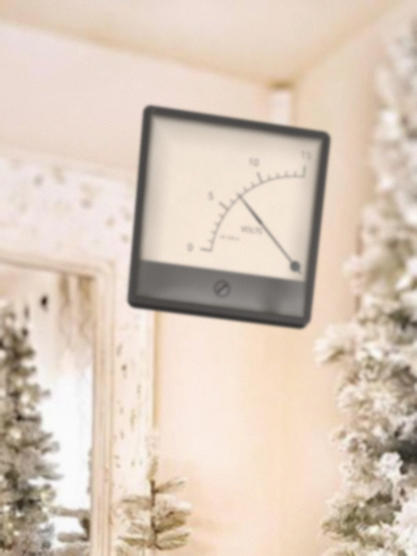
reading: V 7
